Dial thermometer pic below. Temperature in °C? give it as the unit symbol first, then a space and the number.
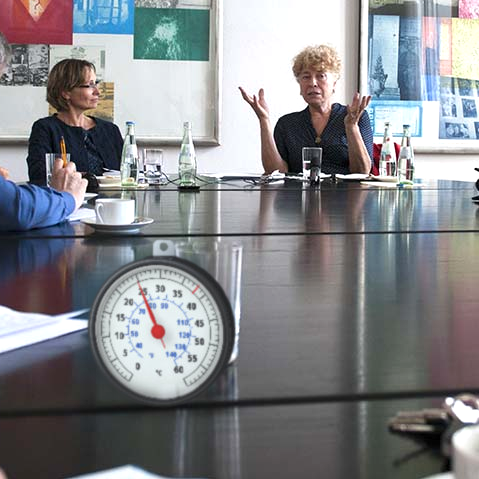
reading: °C 25
